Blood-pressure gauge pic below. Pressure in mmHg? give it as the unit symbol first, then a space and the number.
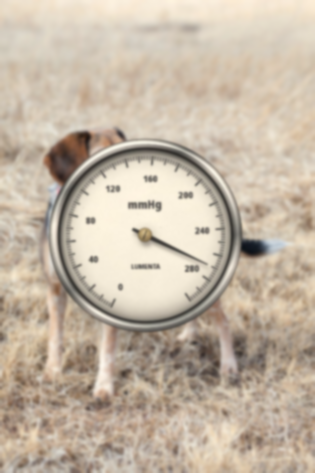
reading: mmHg 270
